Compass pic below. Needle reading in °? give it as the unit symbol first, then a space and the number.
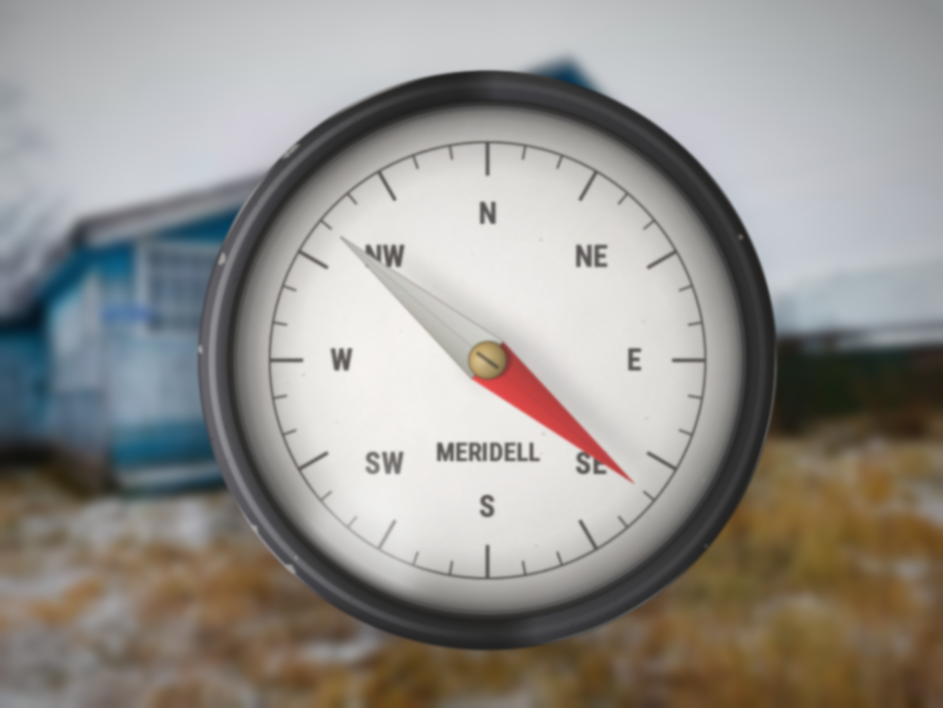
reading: ° 130
